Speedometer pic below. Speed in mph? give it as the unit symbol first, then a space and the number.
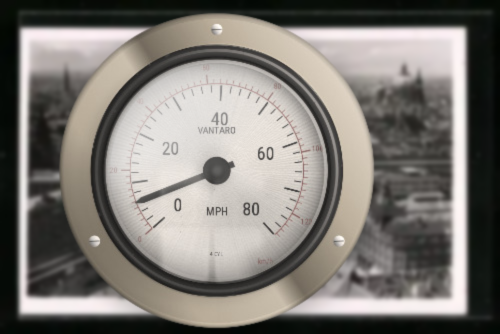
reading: mph 6
